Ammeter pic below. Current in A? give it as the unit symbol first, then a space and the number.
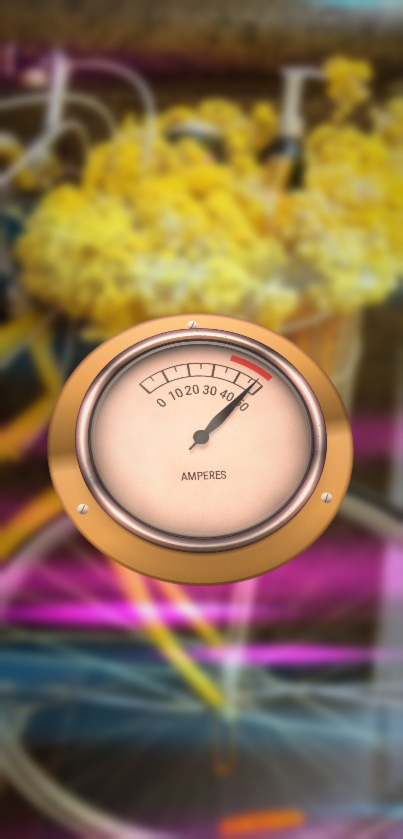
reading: A 47.5
